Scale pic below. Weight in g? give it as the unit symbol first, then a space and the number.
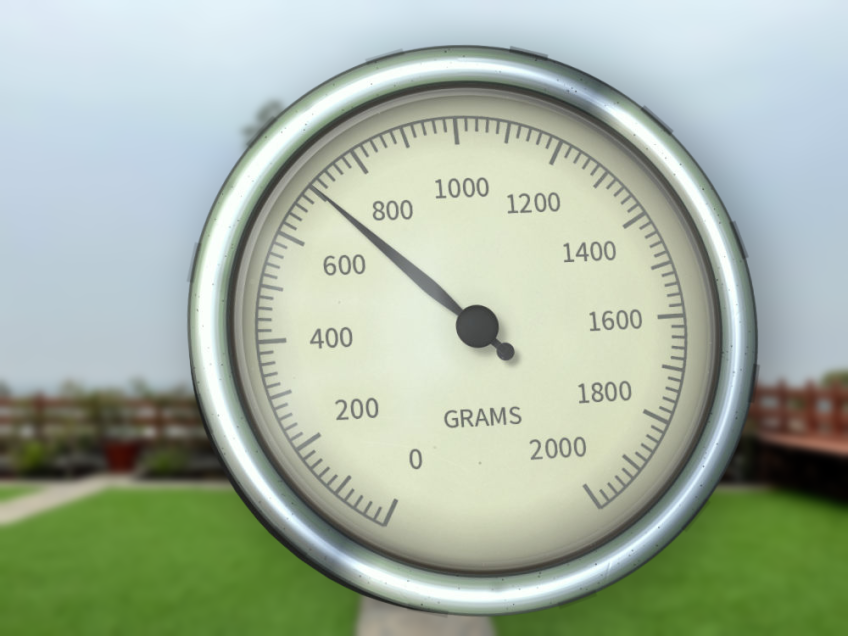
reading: g 700
